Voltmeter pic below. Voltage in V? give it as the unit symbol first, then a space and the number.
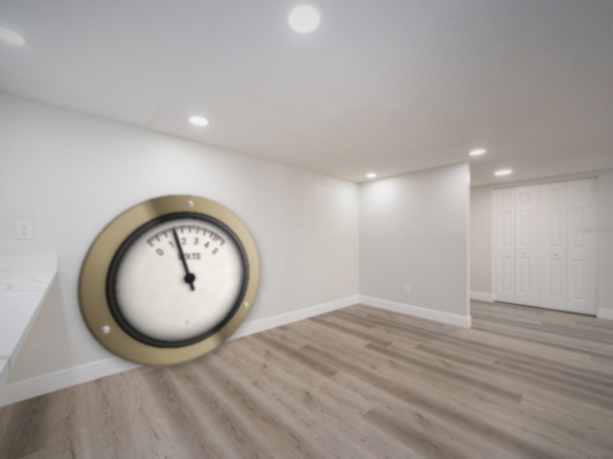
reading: V 1.5
